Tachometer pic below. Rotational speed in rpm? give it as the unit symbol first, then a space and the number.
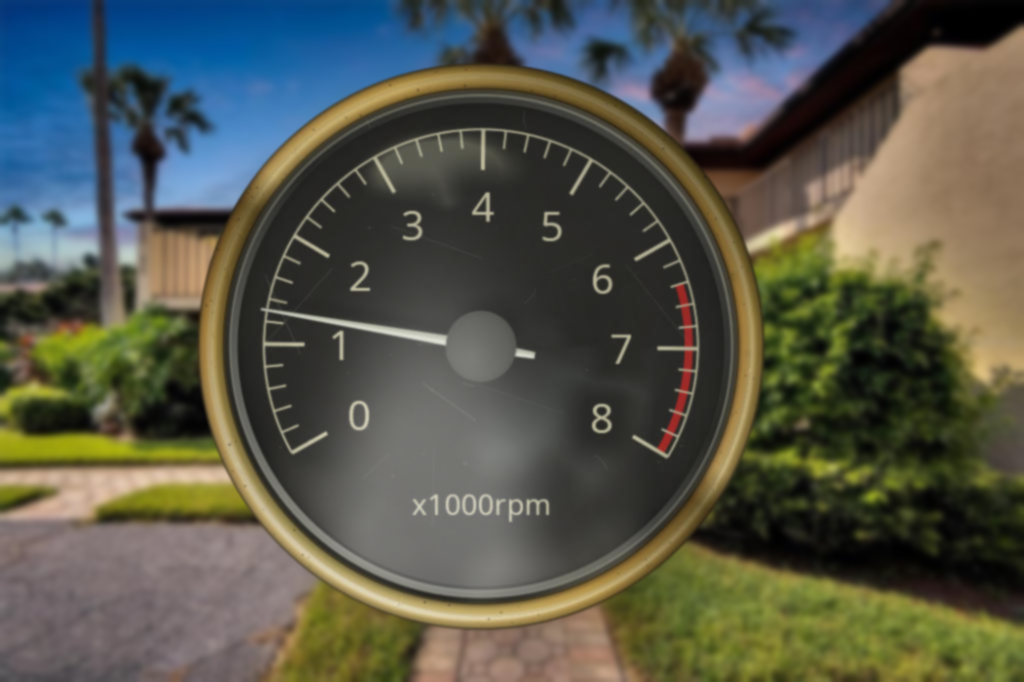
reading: rpm 1300
